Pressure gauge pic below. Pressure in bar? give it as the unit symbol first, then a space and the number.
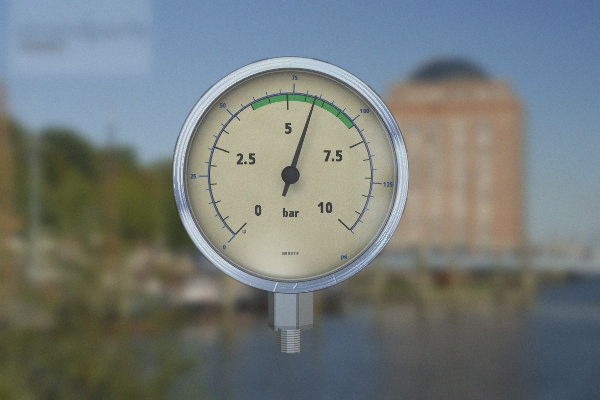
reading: bar 5.75
